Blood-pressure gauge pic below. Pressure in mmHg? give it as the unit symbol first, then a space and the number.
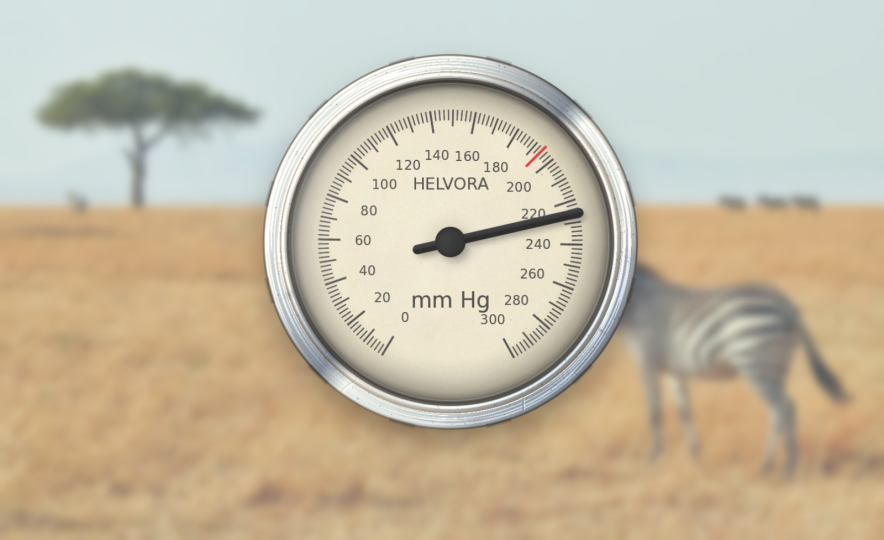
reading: mmHg 226
